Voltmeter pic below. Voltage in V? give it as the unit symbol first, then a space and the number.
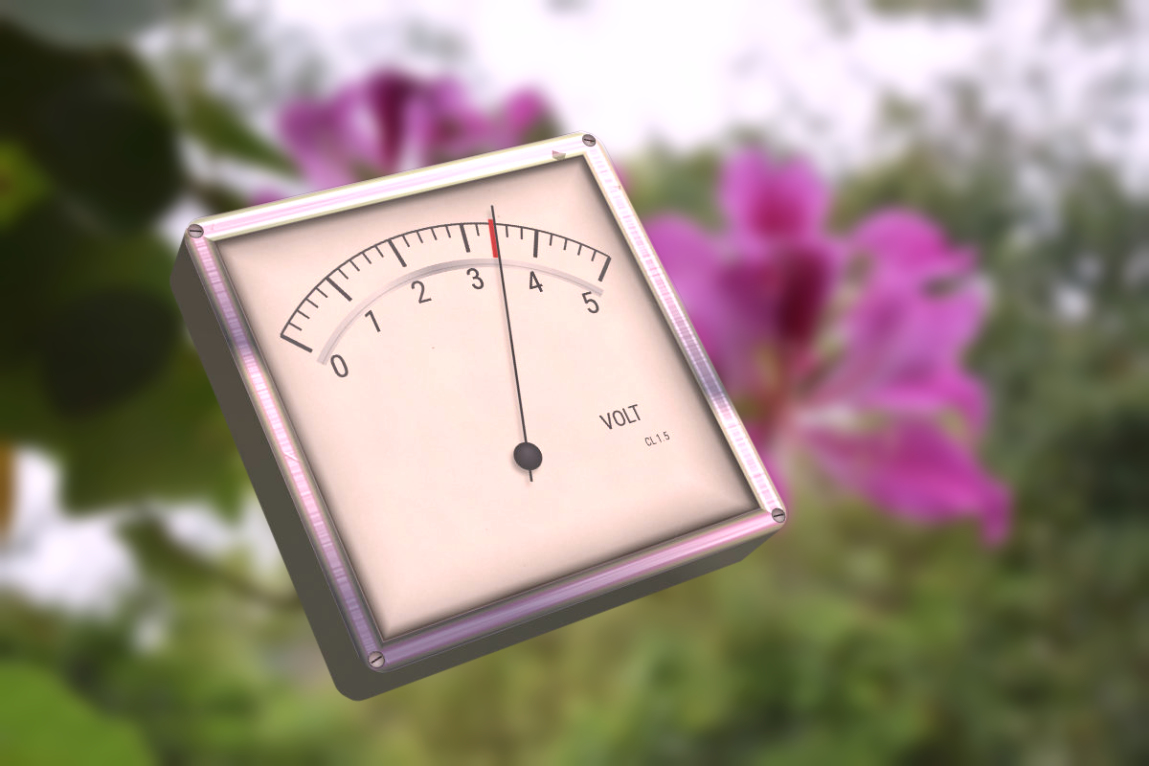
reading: V 3.4
